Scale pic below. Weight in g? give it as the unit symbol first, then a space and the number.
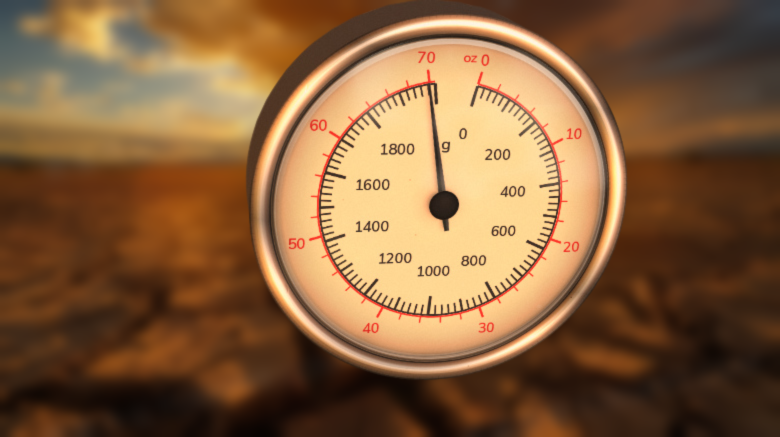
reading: g 1980
